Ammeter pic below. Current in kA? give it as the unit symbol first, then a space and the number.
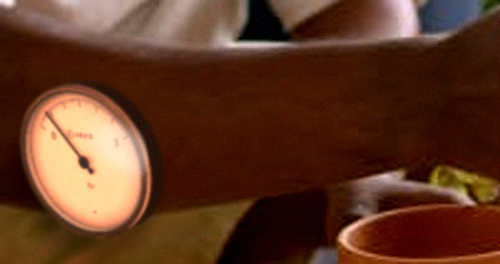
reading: kA 0.5
